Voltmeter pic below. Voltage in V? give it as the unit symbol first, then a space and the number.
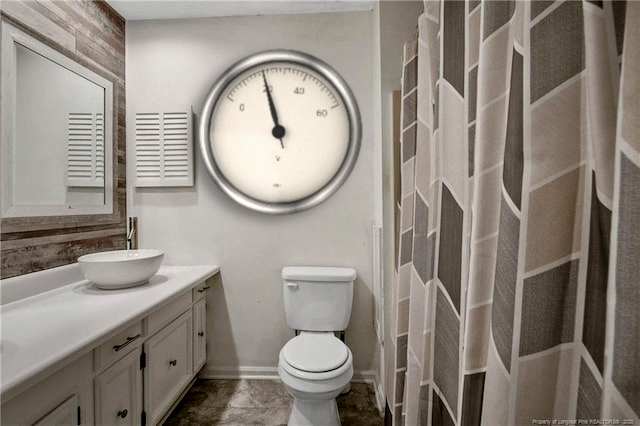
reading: V 20
